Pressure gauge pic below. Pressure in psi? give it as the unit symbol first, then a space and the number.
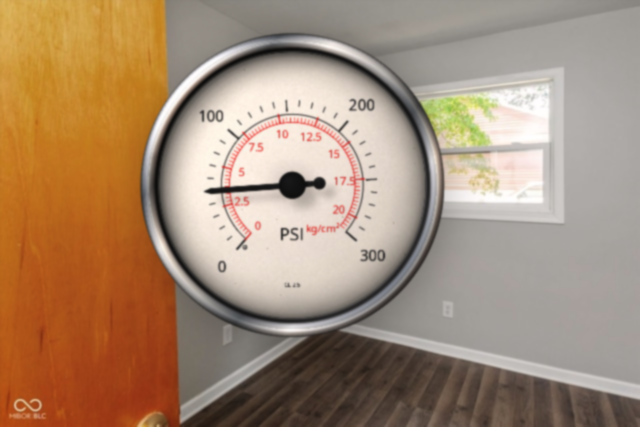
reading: psi 50
